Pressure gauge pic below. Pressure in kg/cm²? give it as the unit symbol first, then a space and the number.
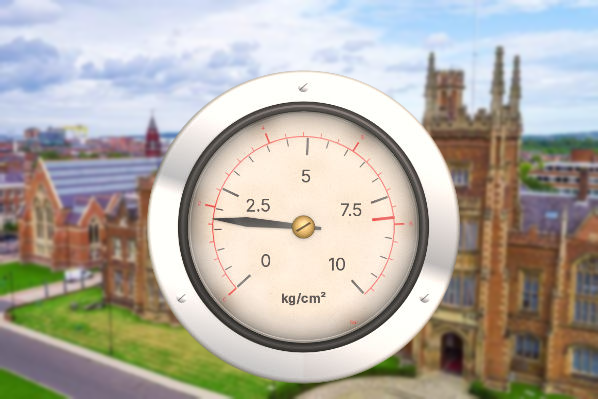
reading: kg/cm² 1.75
